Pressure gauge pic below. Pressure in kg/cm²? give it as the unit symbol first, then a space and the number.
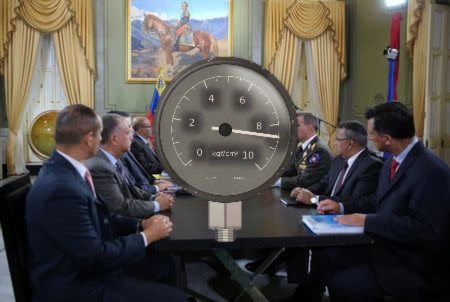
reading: kg/cm² 8.5
